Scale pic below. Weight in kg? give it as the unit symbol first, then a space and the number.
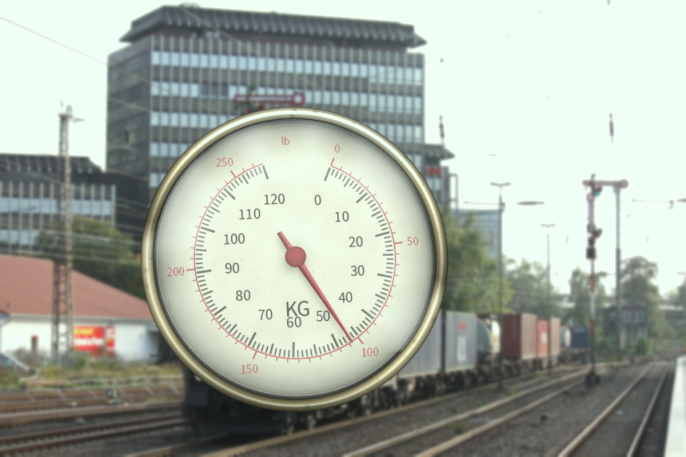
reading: kg 47
